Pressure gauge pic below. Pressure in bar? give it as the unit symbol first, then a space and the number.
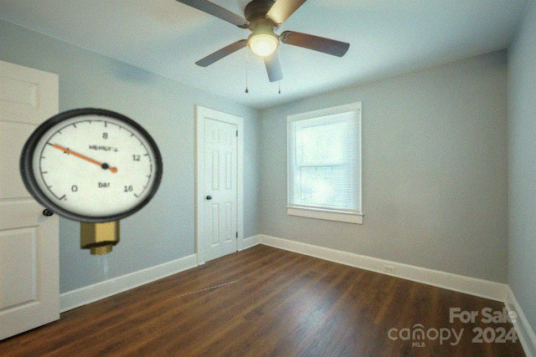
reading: bar 4
